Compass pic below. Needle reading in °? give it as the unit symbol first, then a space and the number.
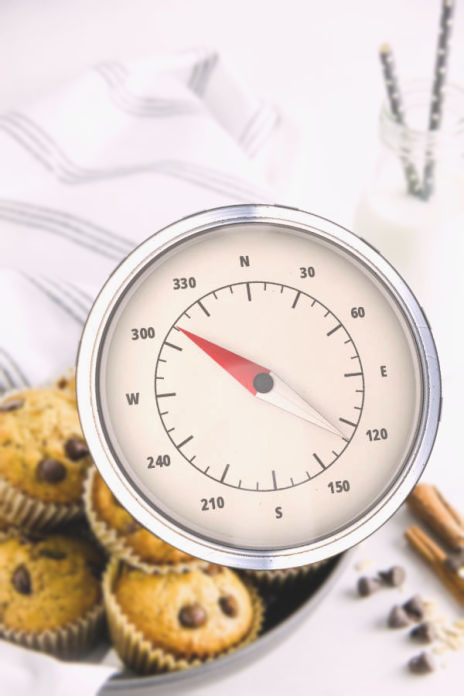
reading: ° 310
